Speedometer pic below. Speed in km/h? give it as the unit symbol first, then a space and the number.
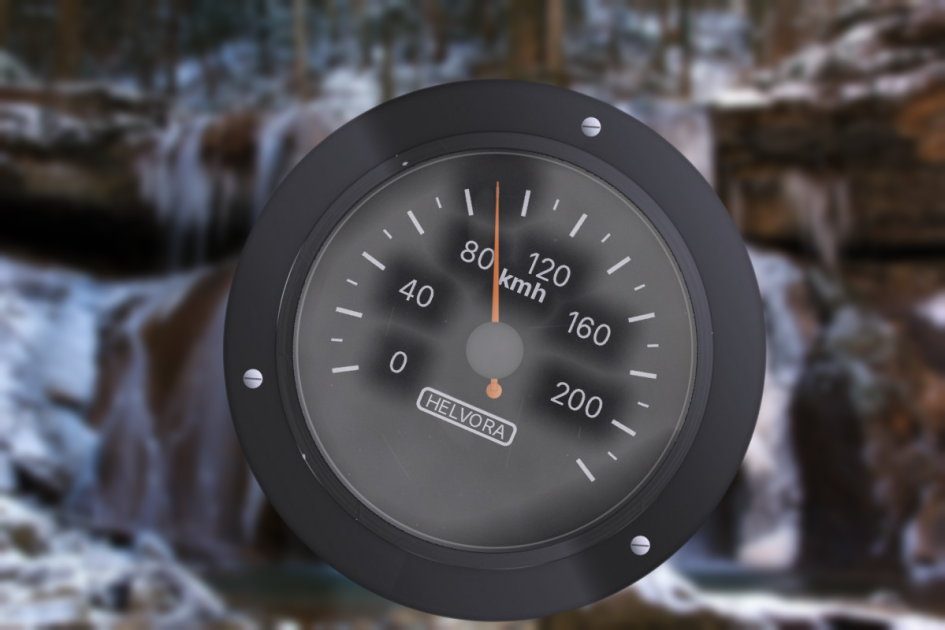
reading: km/h 90
